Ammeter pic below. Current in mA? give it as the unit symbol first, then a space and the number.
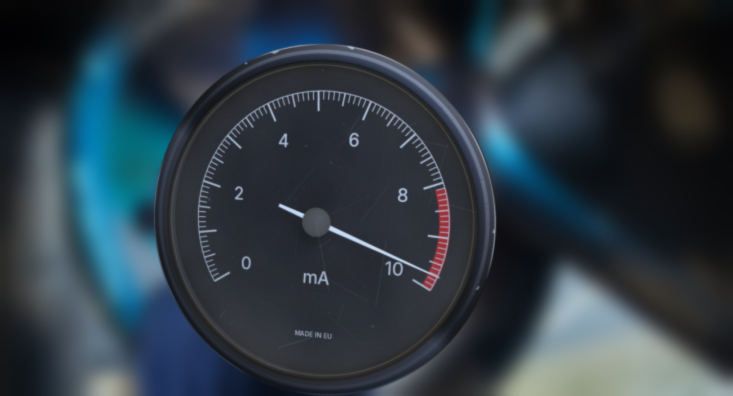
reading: mA 9.7
